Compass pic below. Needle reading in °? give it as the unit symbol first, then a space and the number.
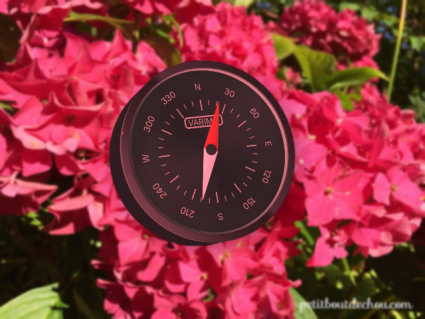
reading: ° 20
